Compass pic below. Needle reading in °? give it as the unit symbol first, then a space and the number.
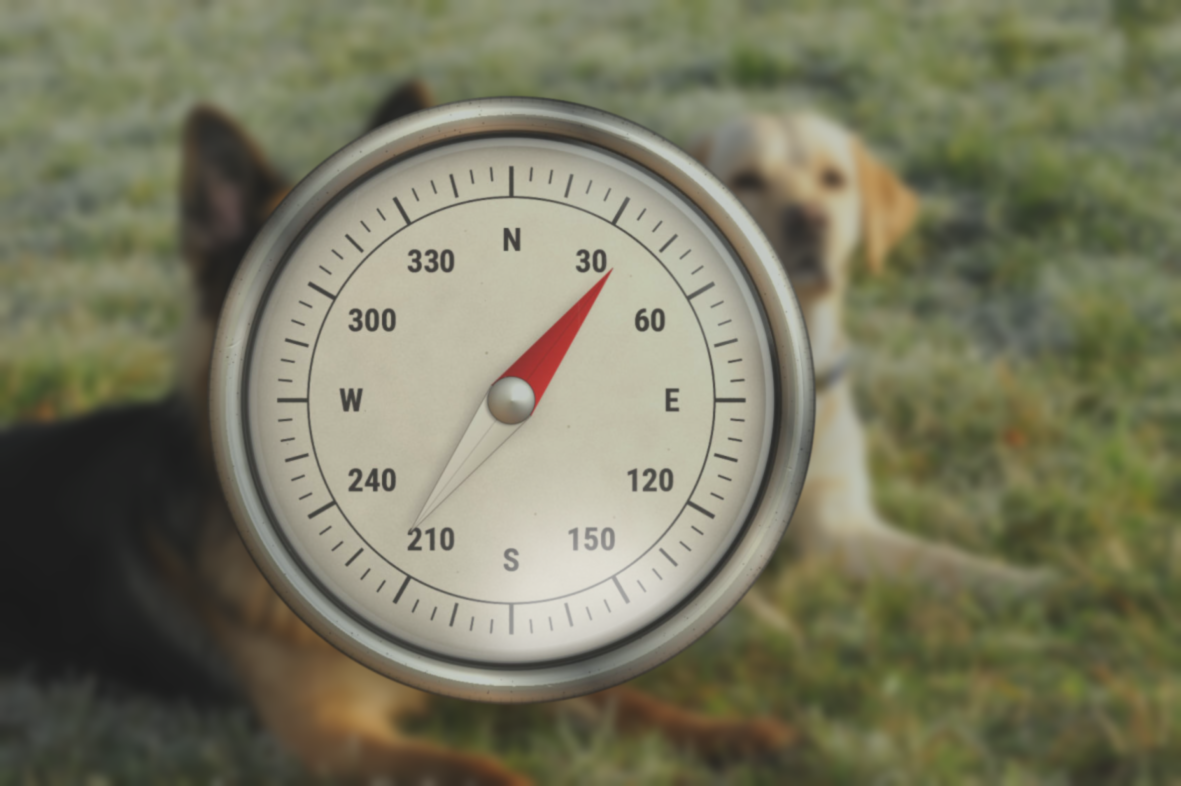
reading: ° 37.5
